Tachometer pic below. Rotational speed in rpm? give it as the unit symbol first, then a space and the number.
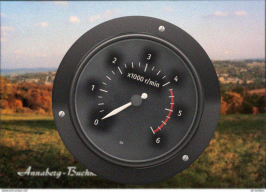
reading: rpm 0
